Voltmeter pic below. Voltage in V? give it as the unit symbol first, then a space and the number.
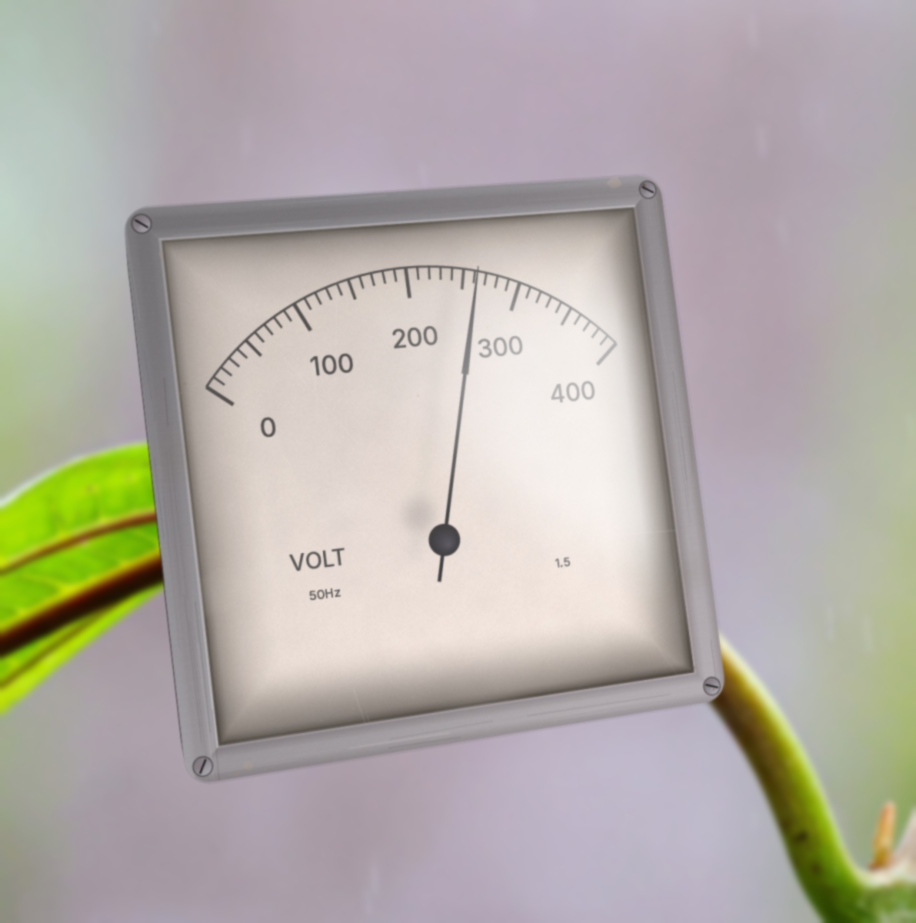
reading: V 260
